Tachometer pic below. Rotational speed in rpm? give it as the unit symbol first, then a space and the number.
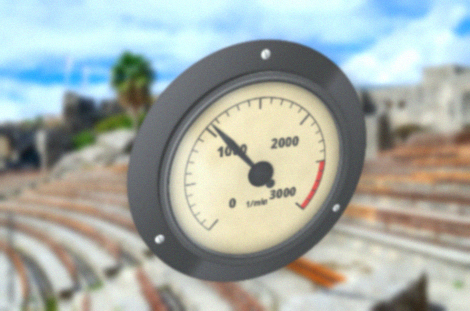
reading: rpm 1050
